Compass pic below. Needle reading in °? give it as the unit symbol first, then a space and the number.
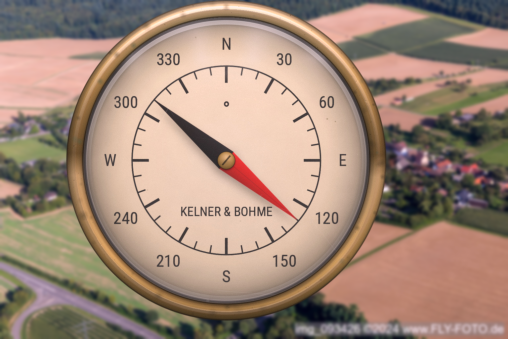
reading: ° 130
